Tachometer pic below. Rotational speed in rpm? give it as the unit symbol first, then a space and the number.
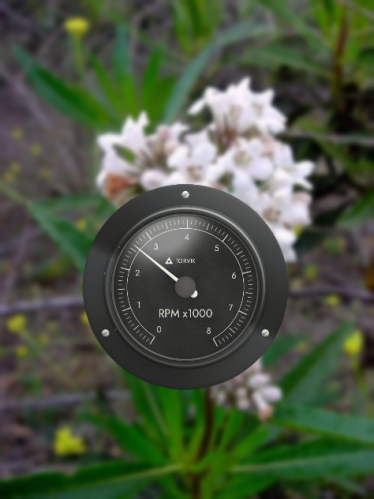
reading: rpm 2600
